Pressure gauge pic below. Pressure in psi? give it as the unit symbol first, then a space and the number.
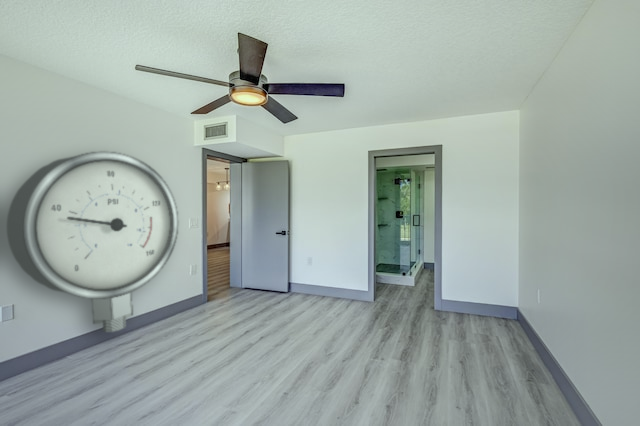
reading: psi 35
